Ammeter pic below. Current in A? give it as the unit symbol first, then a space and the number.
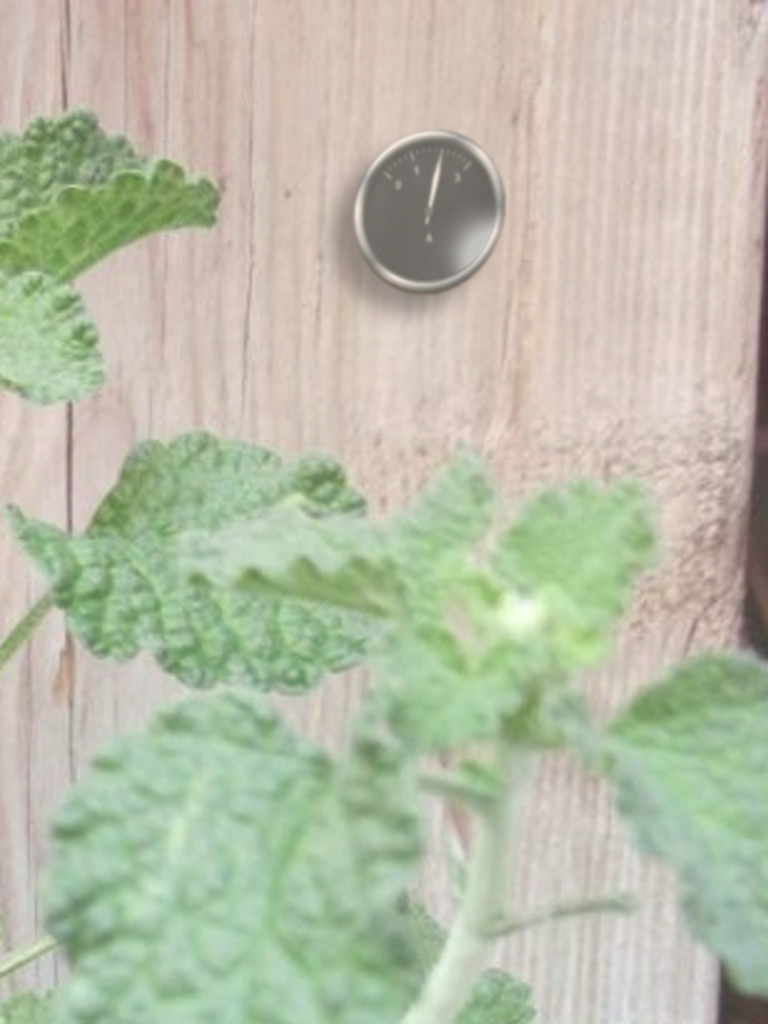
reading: A 2
